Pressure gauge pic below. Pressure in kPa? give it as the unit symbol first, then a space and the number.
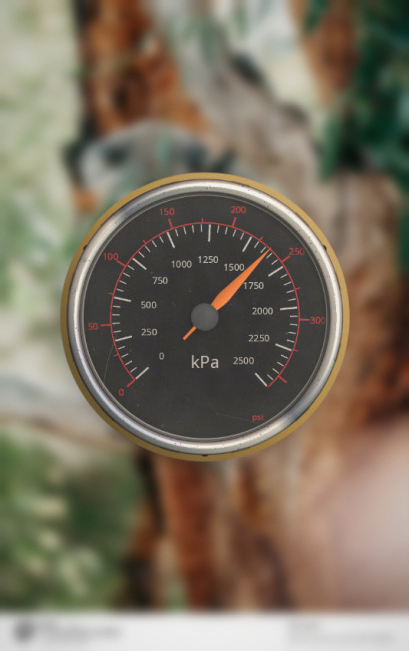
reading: kPa 1625
